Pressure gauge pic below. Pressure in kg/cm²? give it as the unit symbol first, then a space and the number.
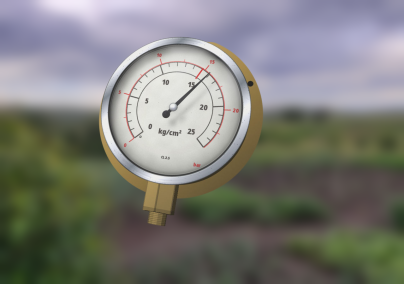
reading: kg/cm² 16
